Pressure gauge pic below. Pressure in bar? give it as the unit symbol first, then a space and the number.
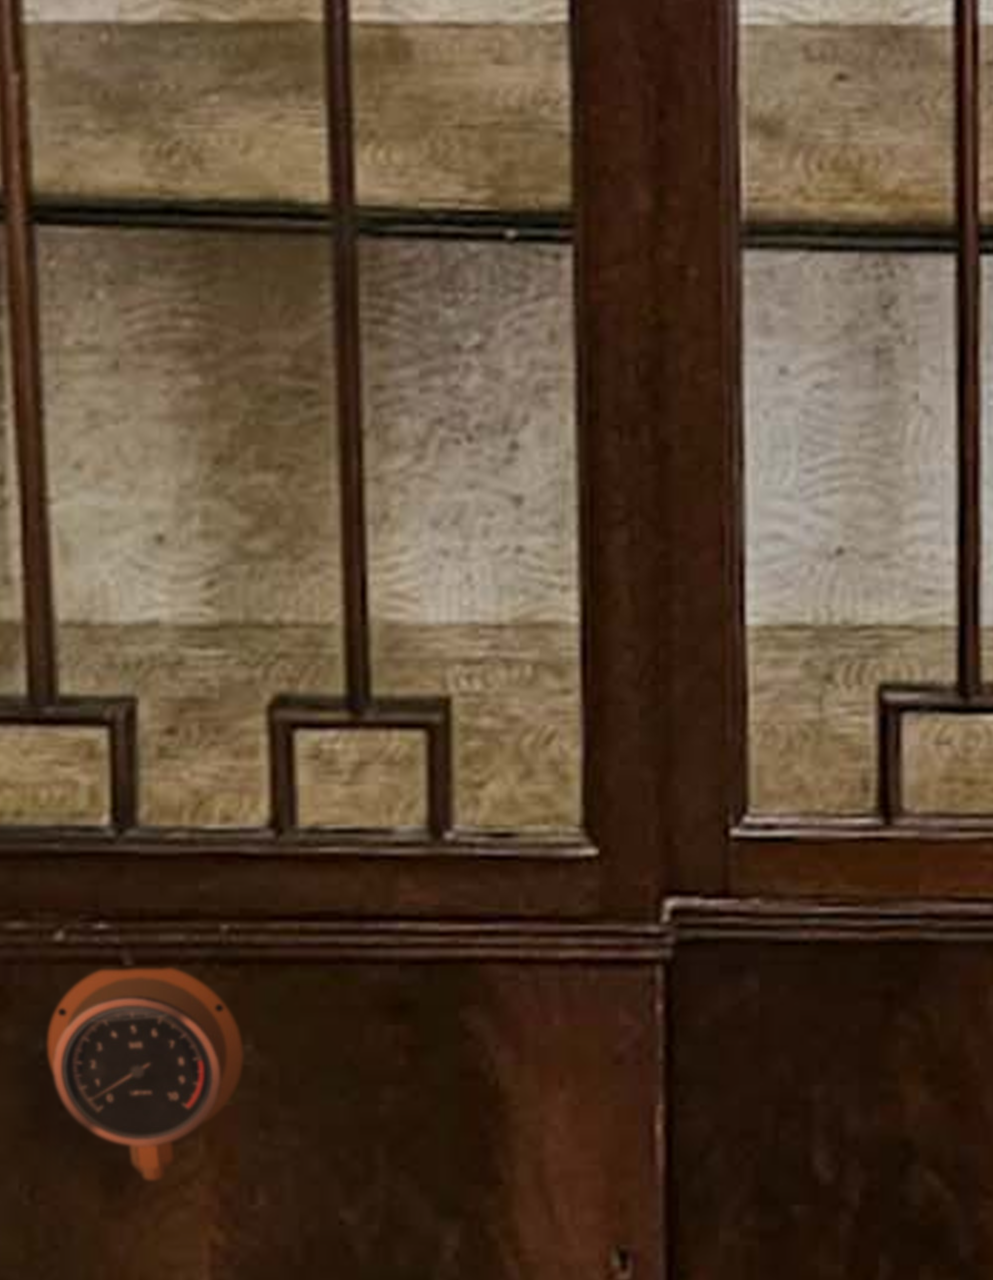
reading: bar 0.5
